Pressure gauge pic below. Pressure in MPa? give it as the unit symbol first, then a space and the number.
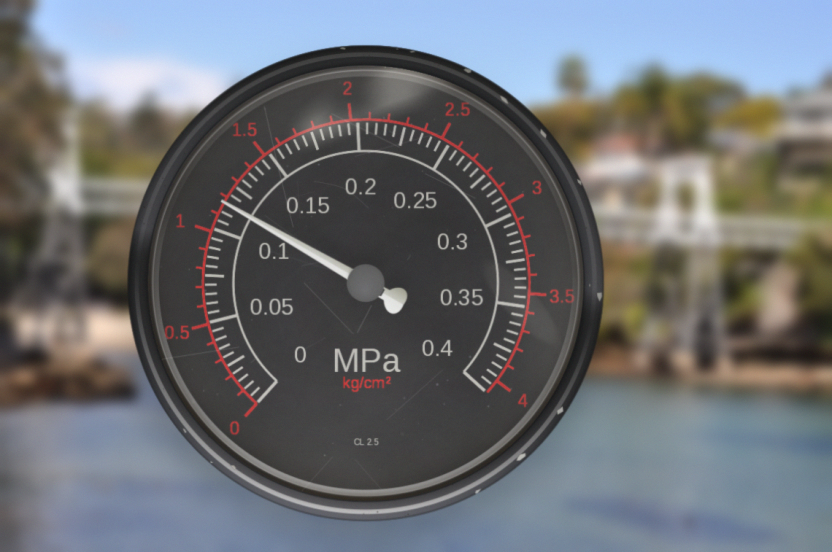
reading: MPa 0.115
